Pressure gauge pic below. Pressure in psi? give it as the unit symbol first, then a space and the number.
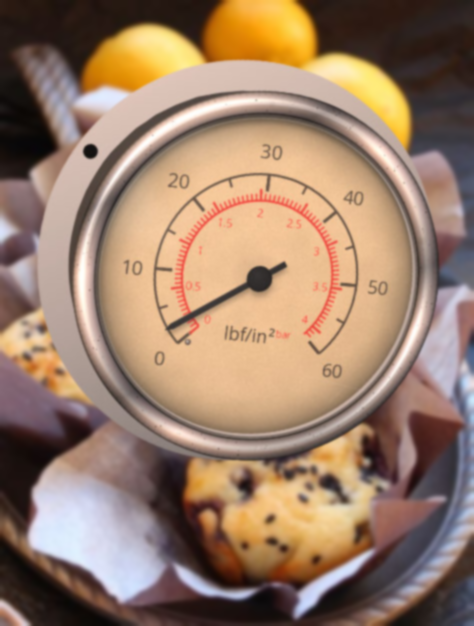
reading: psi 2.5
